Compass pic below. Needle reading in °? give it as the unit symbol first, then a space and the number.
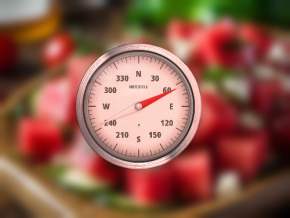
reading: ° 65
